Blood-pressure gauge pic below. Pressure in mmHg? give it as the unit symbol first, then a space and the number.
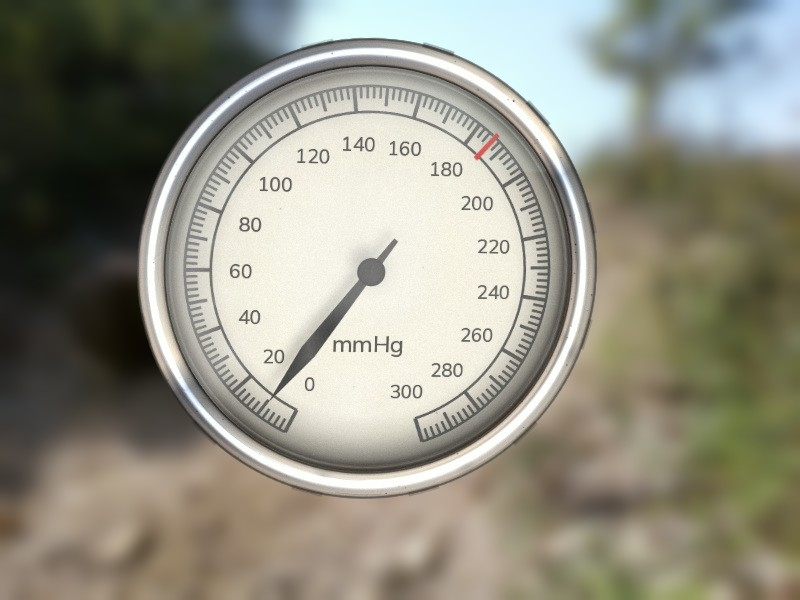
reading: mmHg 10
